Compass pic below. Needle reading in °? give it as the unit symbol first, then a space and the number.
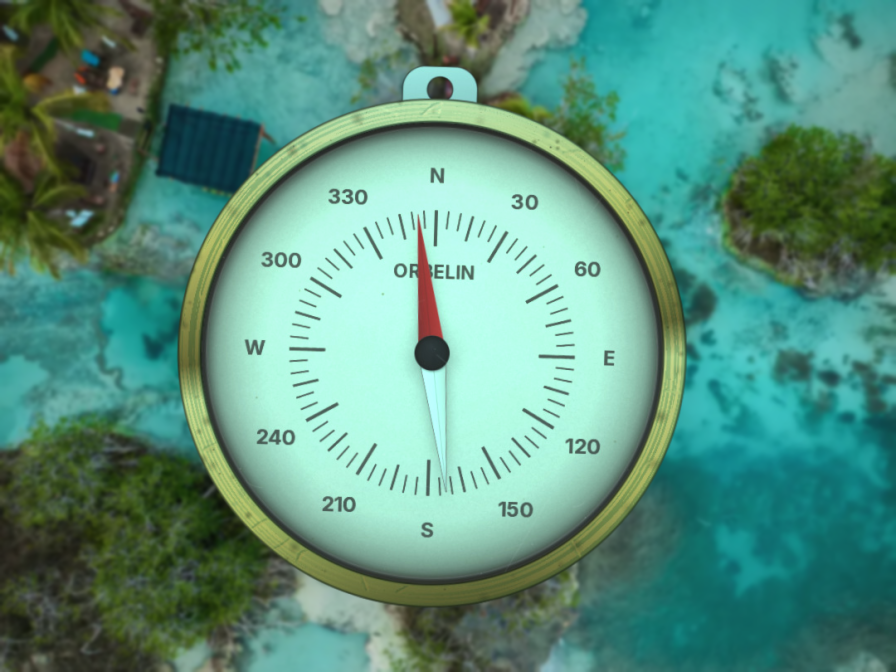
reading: ° 352.5
